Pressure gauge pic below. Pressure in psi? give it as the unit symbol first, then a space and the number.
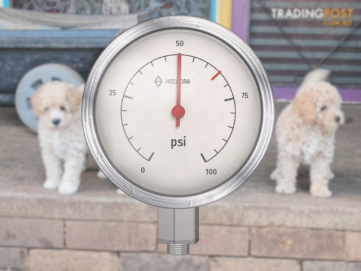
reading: psi 50
